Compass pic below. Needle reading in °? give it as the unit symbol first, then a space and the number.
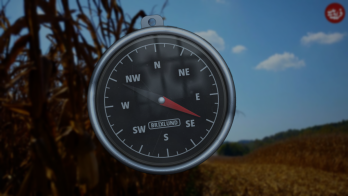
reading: ° 120
